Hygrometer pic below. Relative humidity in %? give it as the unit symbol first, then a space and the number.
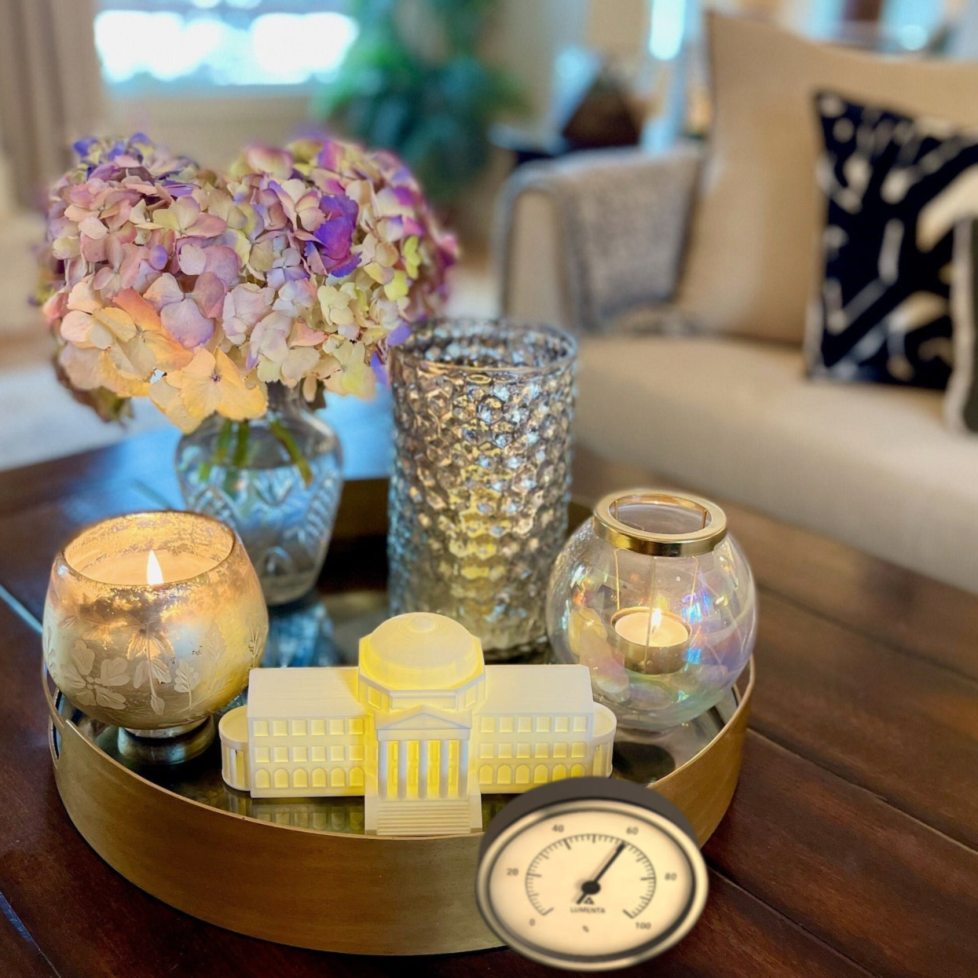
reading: % 60
